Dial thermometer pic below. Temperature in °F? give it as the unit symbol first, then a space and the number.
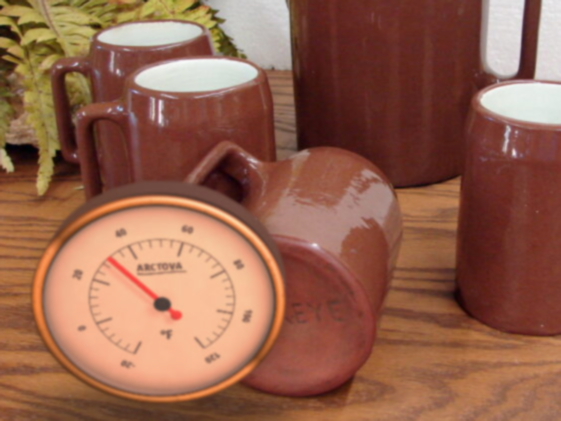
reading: °F 32
